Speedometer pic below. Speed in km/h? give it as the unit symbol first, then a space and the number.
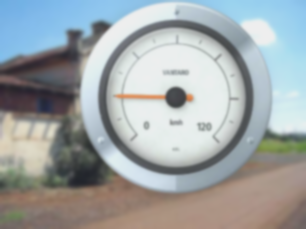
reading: km/h 20
